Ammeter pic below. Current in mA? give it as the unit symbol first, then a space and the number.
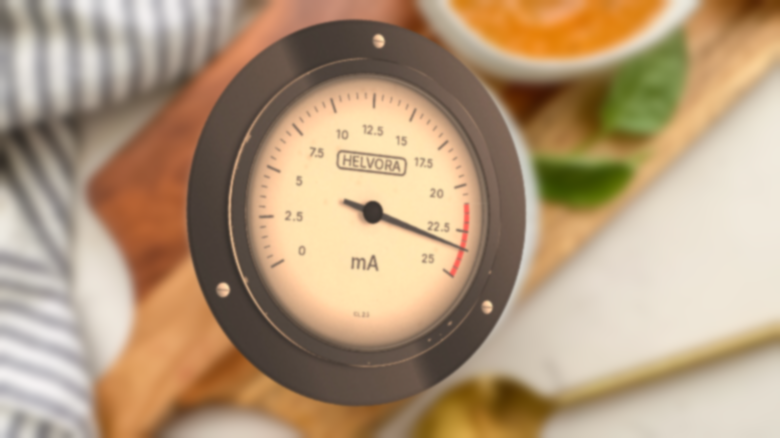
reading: mA 23.5
